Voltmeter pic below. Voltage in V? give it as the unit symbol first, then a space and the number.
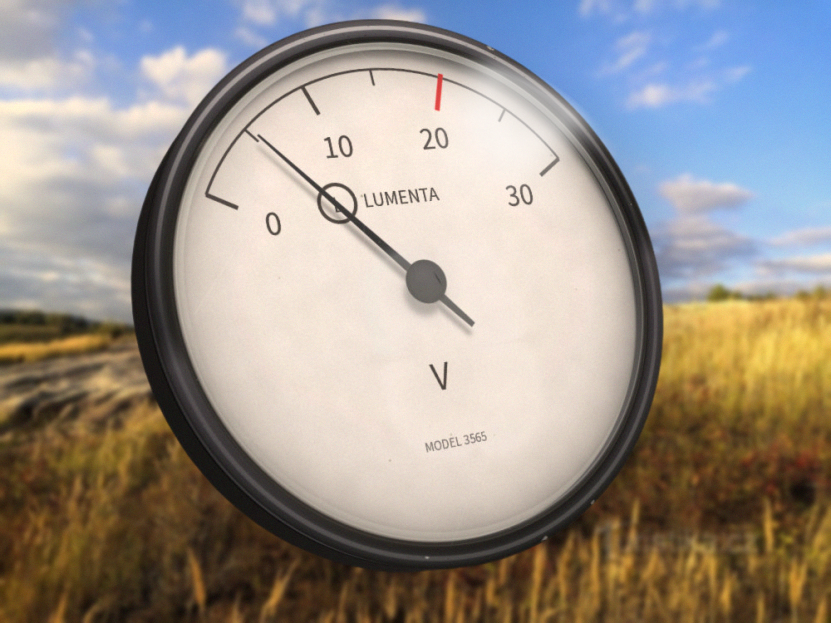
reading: V 5
